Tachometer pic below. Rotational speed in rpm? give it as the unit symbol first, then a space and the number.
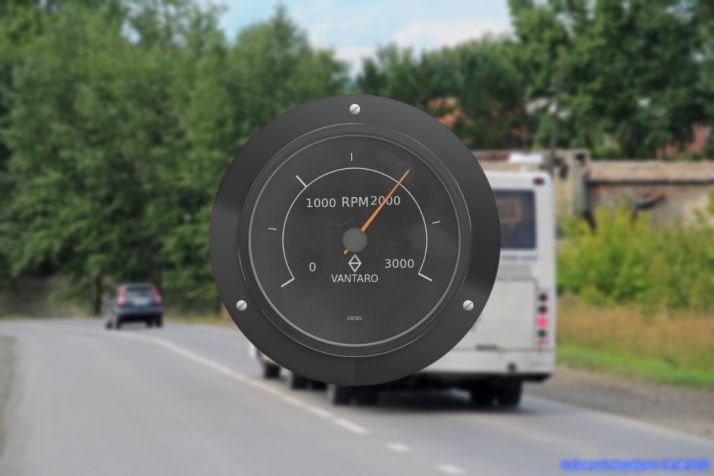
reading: rpm 2000
